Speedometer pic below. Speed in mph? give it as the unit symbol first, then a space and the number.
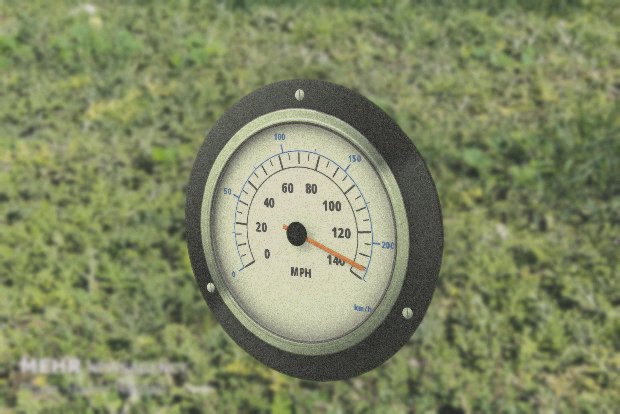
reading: mph 135
